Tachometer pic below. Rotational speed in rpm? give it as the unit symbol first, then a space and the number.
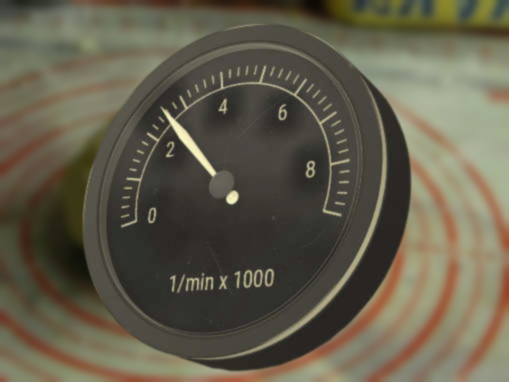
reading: rpm 2600
